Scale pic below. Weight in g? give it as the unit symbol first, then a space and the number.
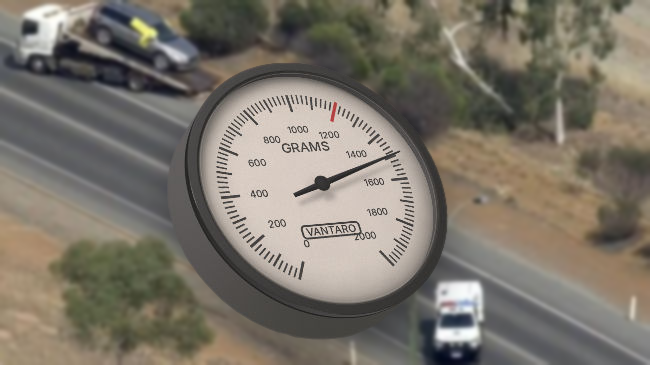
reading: g 1500
